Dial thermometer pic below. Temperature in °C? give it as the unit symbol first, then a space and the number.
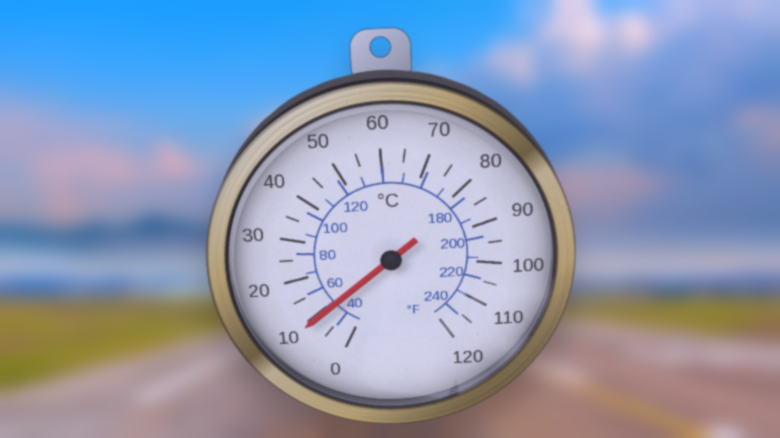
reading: °C 10
